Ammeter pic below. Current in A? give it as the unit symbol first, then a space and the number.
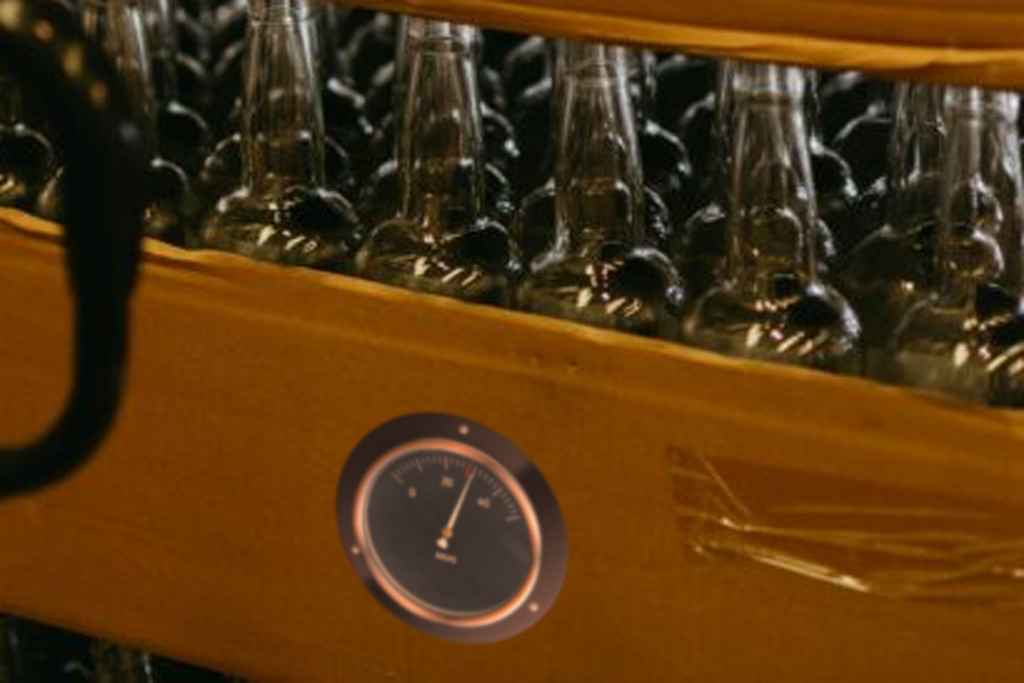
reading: A 30
